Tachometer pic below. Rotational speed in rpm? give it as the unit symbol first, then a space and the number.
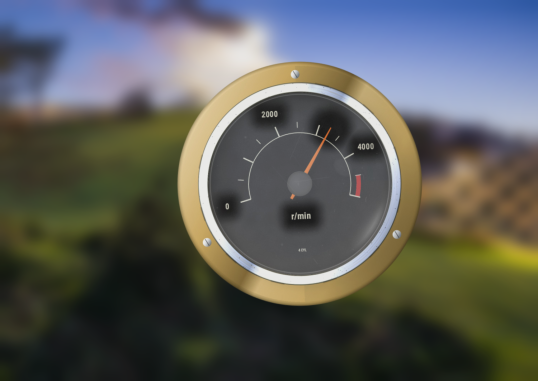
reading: rpm 3250
